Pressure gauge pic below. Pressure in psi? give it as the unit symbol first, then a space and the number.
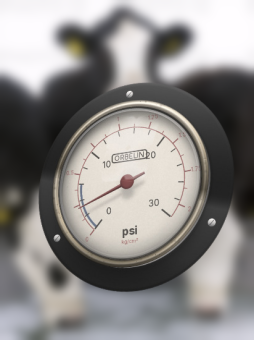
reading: psi 3
